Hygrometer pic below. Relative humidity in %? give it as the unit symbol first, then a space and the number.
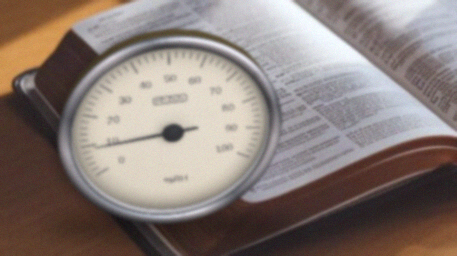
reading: % 10
